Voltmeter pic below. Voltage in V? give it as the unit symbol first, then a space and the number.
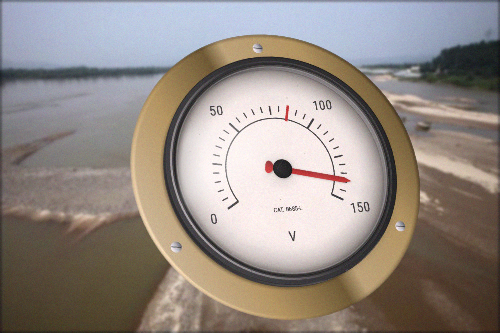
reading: V 140
